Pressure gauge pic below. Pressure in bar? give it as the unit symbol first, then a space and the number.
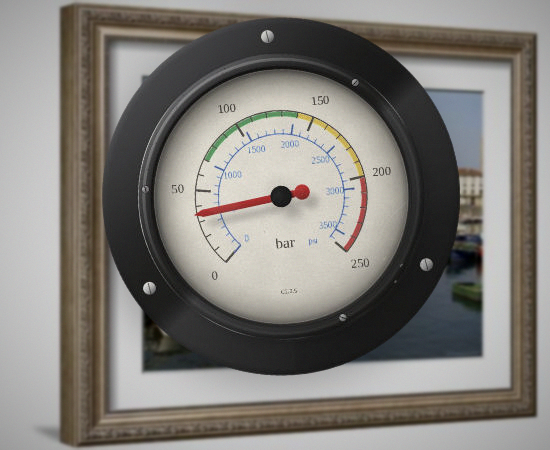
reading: bar 35
